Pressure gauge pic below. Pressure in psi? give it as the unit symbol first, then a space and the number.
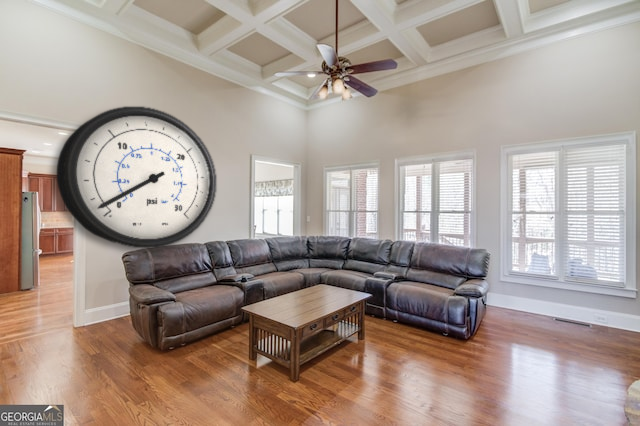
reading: psi 1
